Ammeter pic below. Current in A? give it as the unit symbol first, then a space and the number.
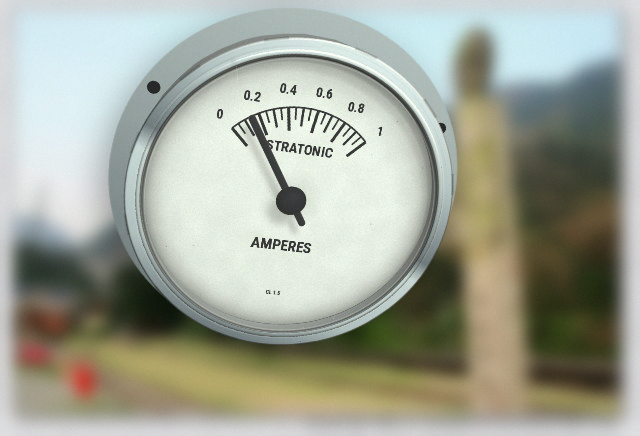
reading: A 0.15
